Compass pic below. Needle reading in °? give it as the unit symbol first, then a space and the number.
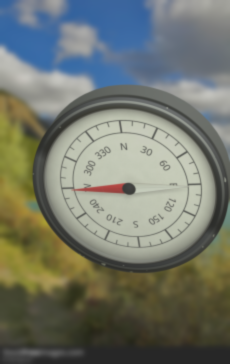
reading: ° 270
